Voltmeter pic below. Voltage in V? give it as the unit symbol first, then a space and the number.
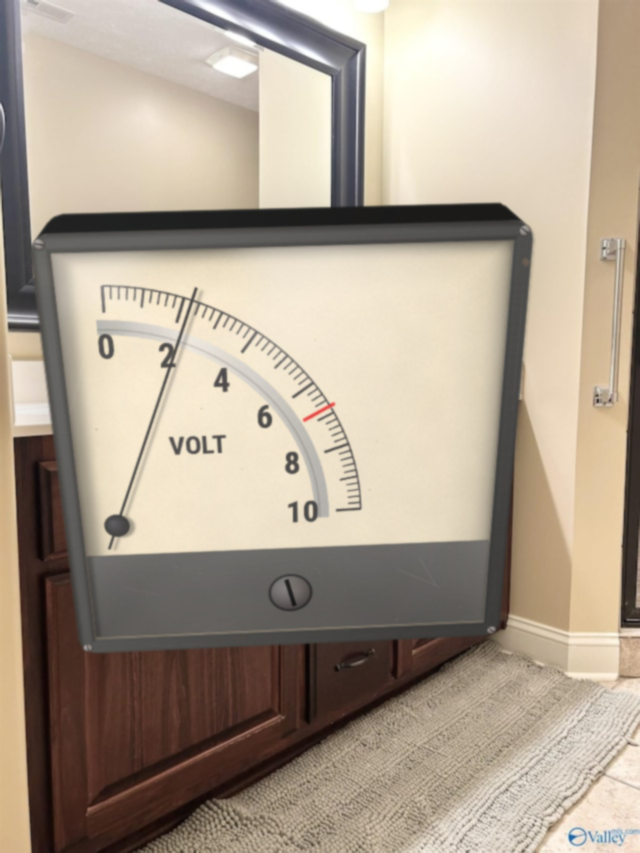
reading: V 2.2
